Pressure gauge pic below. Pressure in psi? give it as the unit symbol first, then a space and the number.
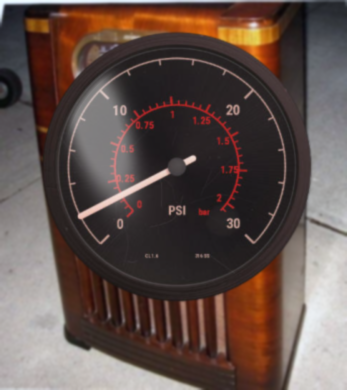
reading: psi 2
